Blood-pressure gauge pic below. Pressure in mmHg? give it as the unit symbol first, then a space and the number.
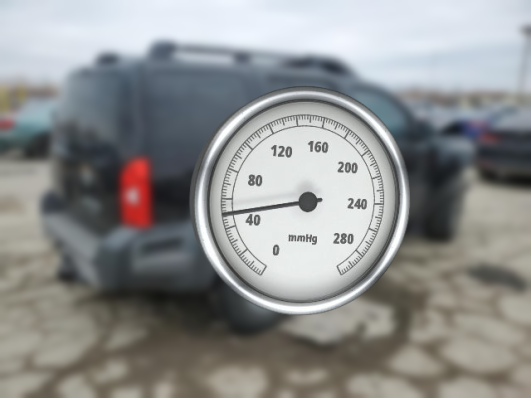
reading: mmHg 50
